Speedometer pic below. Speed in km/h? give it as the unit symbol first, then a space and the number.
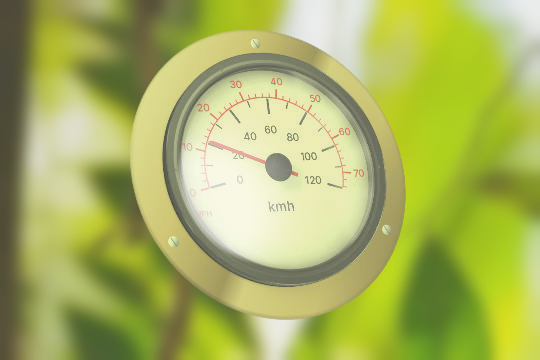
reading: km/h 20
